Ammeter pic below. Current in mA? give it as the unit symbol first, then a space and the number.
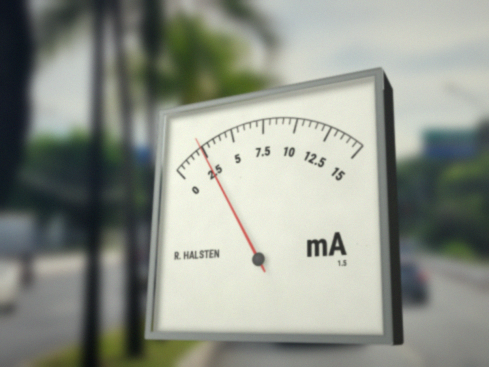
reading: mA 2.5
